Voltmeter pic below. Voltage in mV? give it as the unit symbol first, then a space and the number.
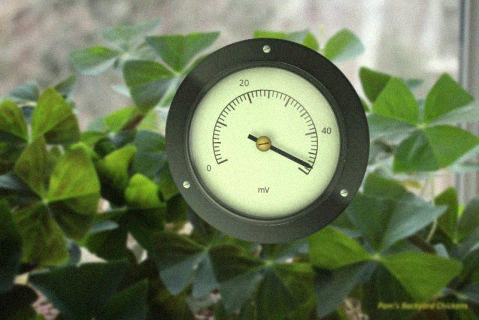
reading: mV 48
